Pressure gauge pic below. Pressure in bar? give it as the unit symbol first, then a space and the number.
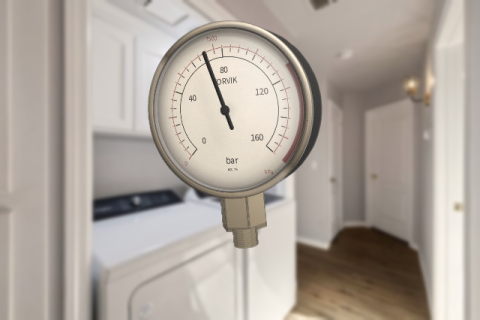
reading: bar 70
